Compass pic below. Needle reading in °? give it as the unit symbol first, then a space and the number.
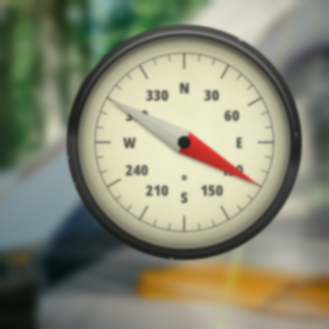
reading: ° 120
